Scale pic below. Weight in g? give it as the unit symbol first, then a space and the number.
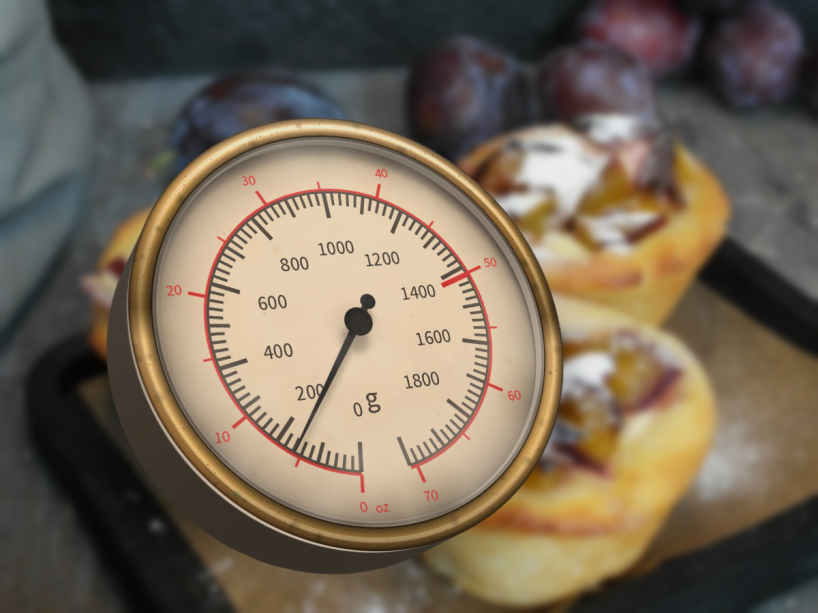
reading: g 160
